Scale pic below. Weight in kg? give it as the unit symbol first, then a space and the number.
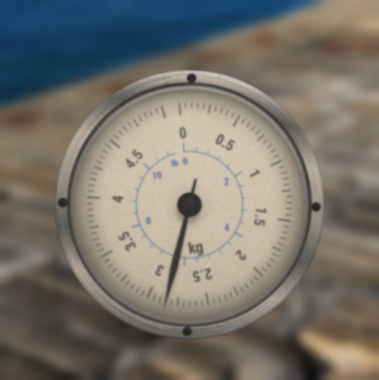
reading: kg 2.85
